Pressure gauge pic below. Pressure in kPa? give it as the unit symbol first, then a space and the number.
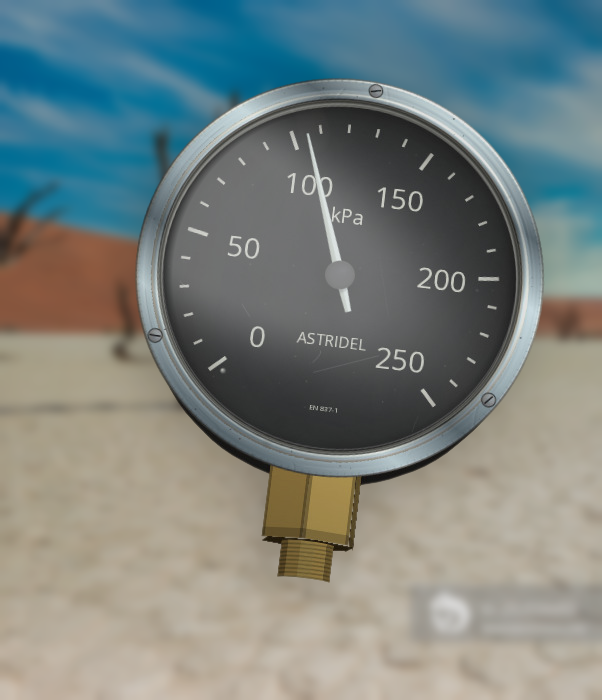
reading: kPa 105
